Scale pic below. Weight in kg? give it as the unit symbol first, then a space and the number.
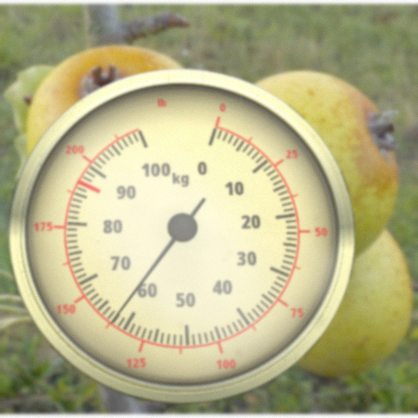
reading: kg 62
